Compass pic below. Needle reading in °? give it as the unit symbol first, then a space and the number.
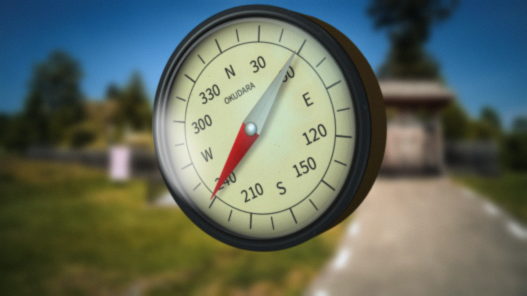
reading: ° 240
